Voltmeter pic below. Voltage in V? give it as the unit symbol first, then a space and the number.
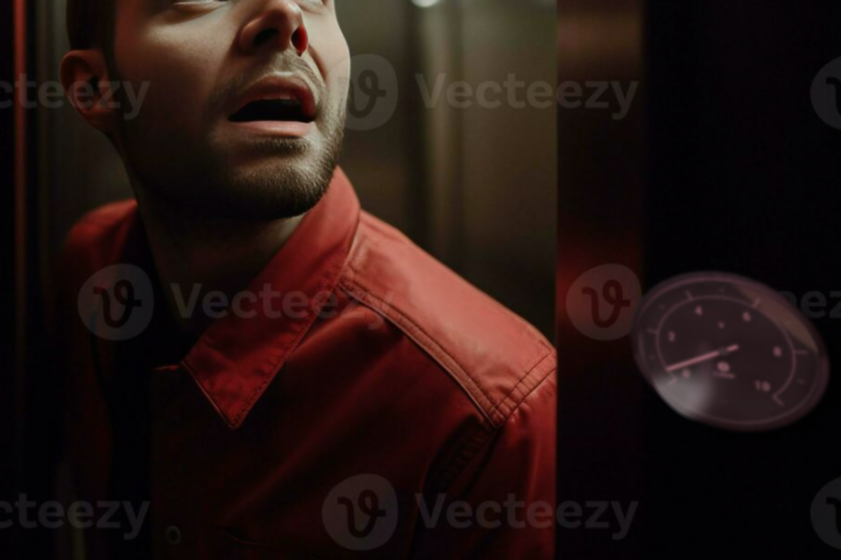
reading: V 0.5
